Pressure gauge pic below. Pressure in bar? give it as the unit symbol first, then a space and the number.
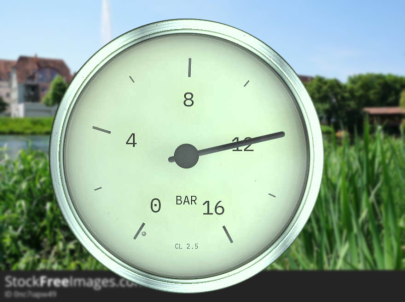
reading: bar 12
